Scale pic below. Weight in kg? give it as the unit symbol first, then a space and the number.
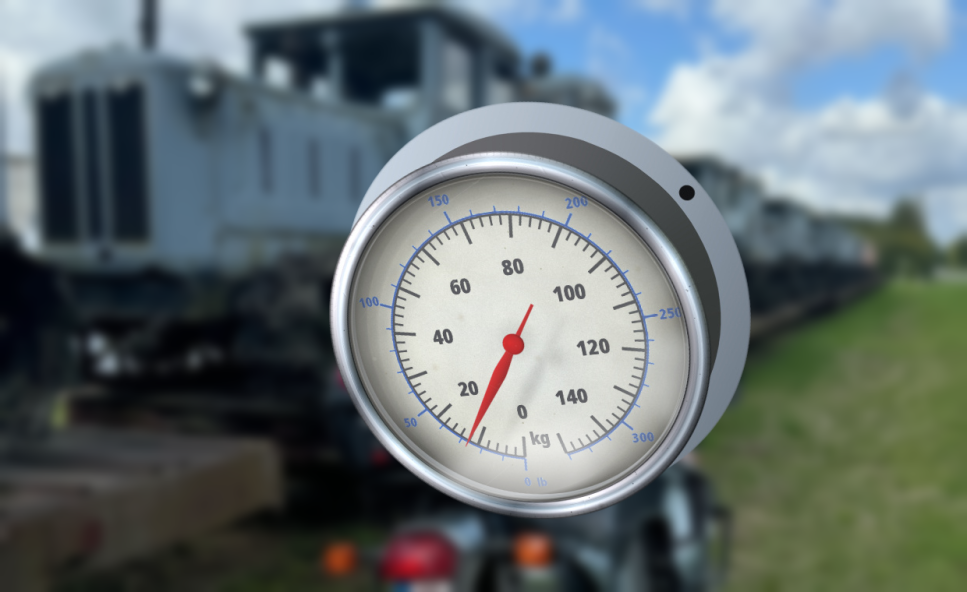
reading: kg 12
